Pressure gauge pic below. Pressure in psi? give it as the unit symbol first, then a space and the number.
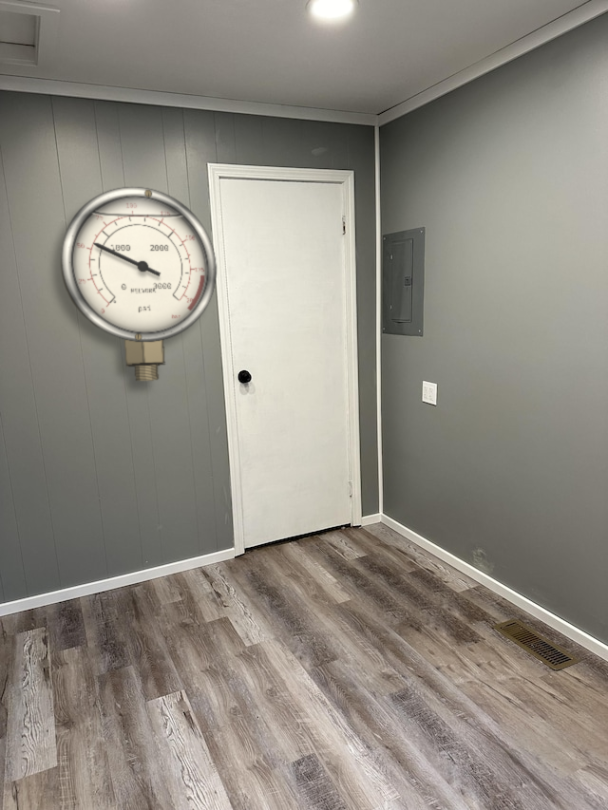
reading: psi 800
